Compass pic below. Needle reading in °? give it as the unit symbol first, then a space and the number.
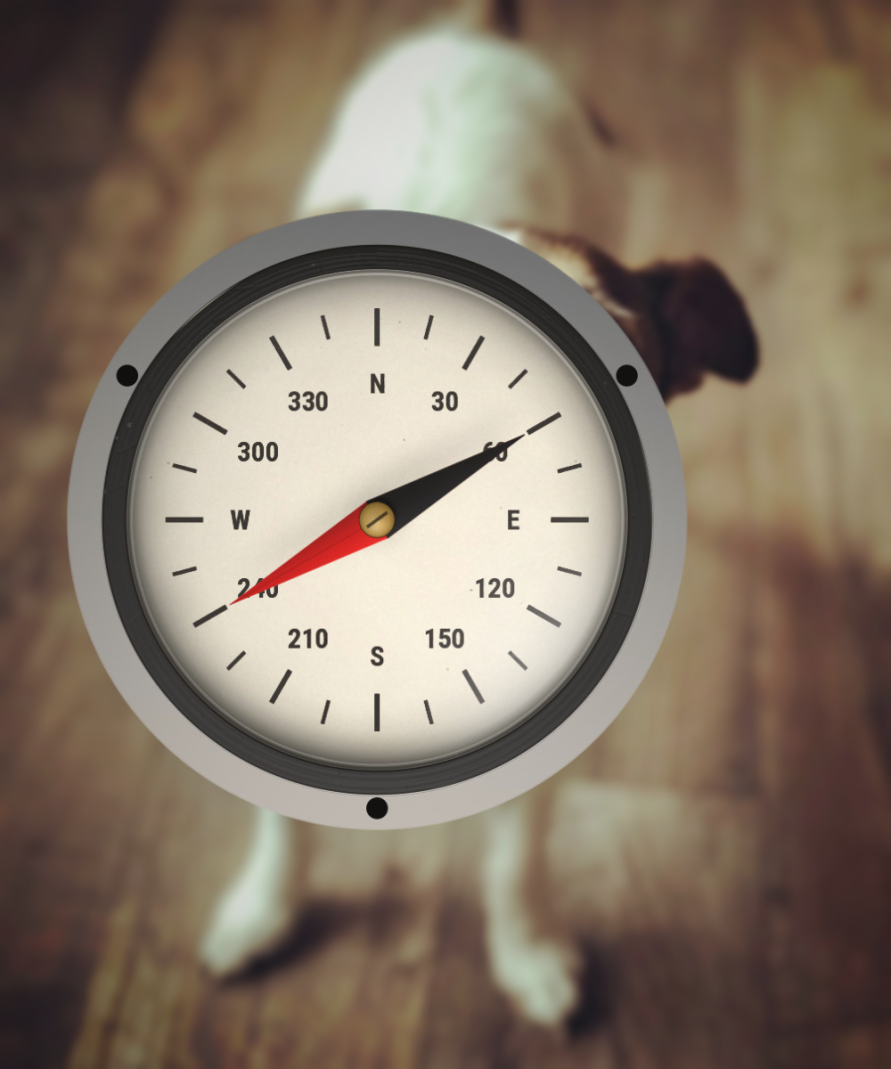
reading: ° 240
